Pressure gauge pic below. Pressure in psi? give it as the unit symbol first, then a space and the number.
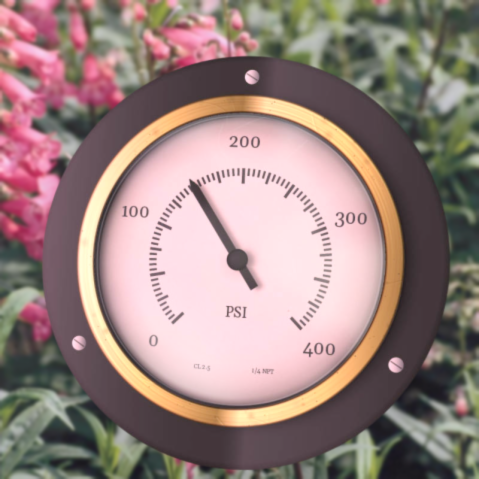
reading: psi 150
